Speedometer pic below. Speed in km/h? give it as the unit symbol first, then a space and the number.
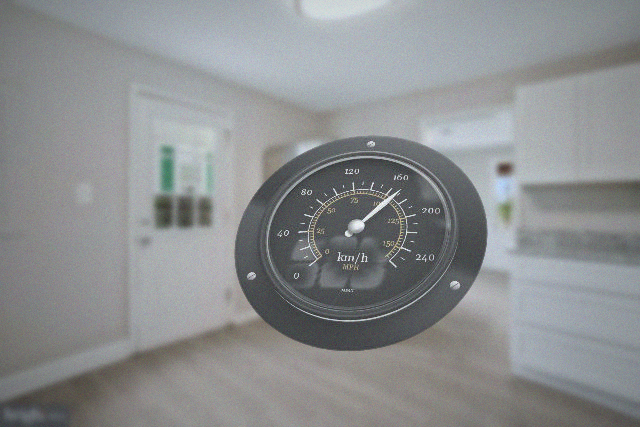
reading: km/h 170
